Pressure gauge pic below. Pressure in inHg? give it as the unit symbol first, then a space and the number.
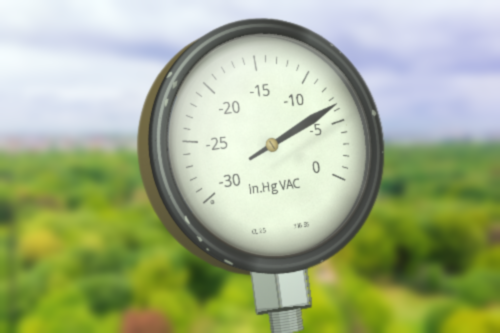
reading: inHg -6.5
